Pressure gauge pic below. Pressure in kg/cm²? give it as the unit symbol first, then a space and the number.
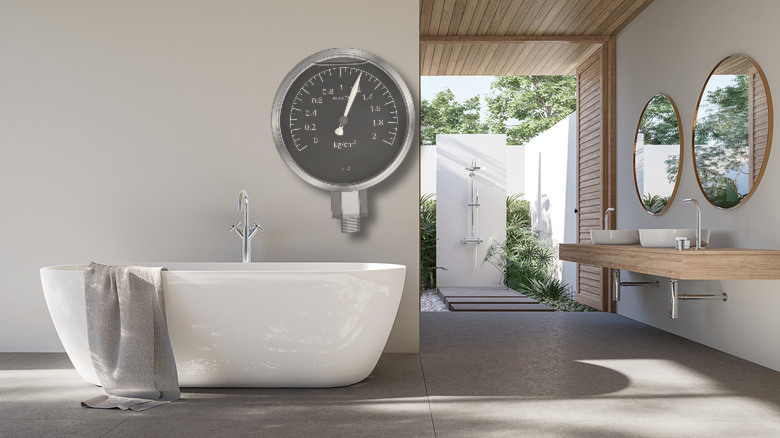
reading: kg/cm² 1.2
